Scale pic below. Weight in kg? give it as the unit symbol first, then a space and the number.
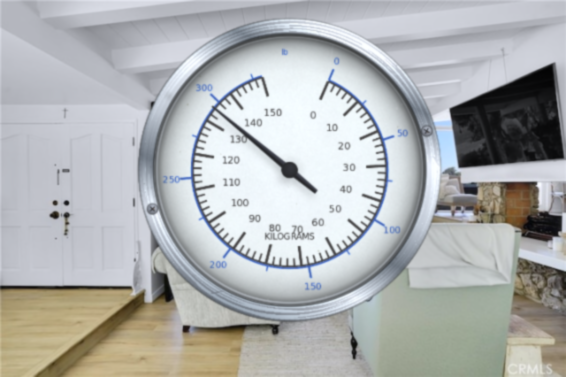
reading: kg 134
